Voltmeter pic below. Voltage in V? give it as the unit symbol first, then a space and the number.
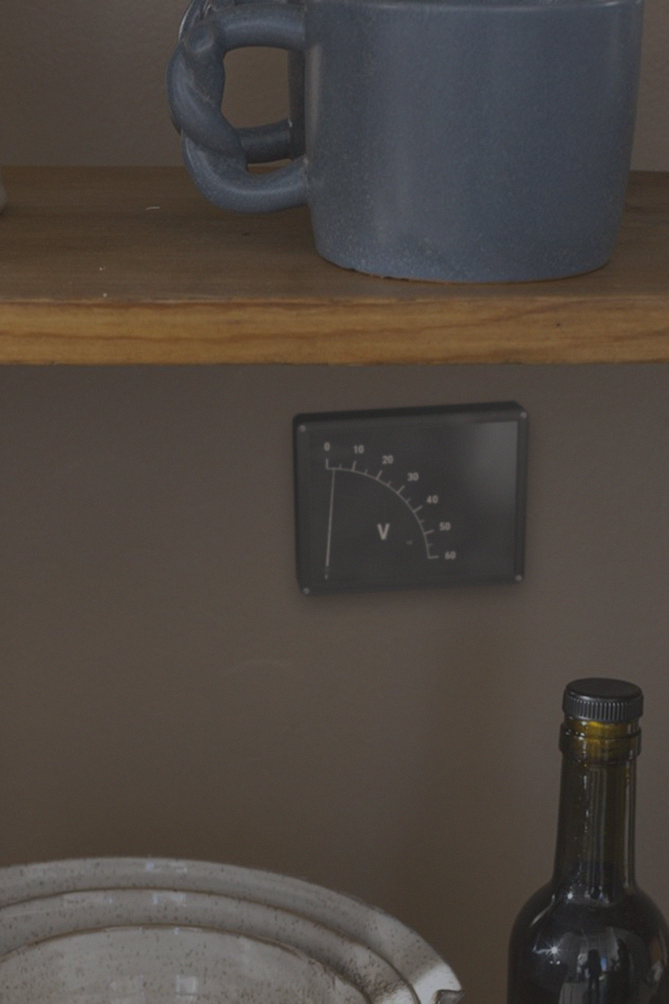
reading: V 2.5
